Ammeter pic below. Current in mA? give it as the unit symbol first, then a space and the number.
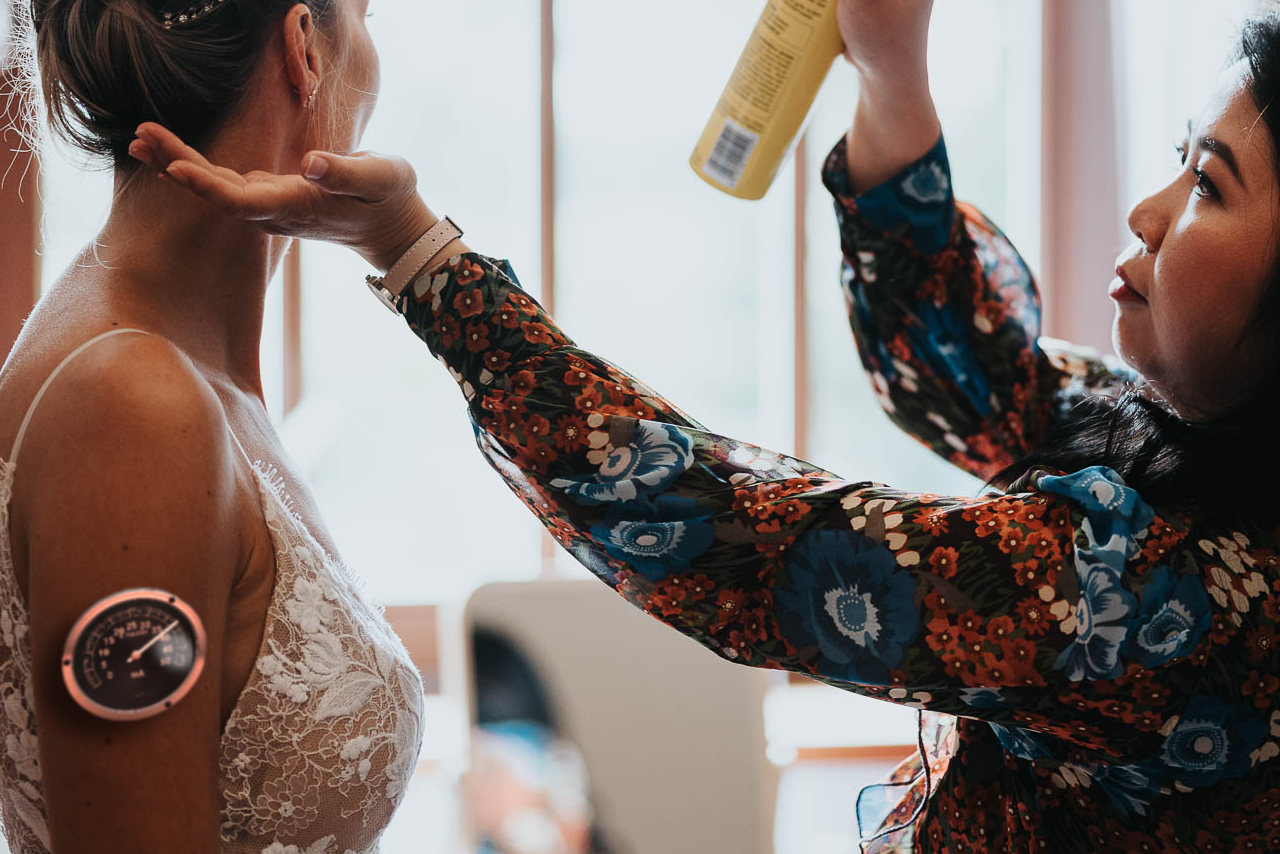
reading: mA 37.5
